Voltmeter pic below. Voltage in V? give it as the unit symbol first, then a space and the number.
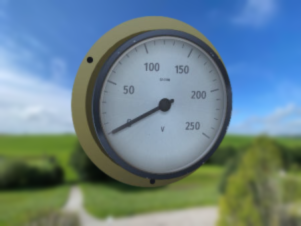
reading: V 0
